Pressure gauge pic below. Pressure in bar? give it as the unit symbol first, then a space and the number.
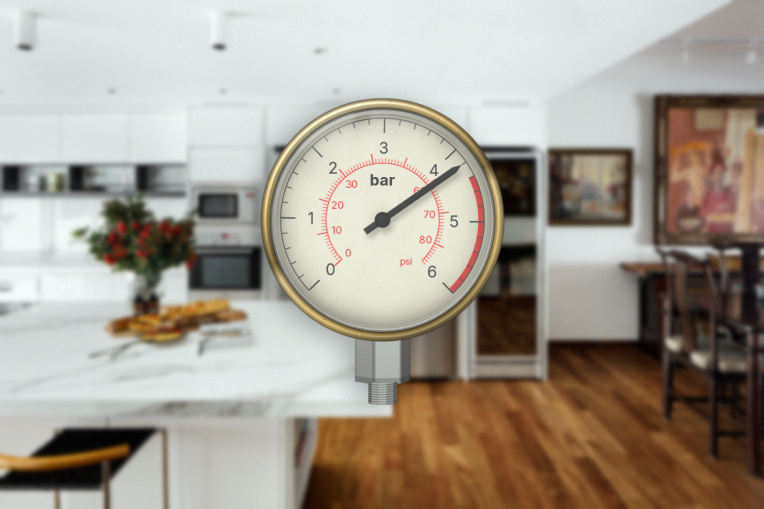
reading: bar 4.2
